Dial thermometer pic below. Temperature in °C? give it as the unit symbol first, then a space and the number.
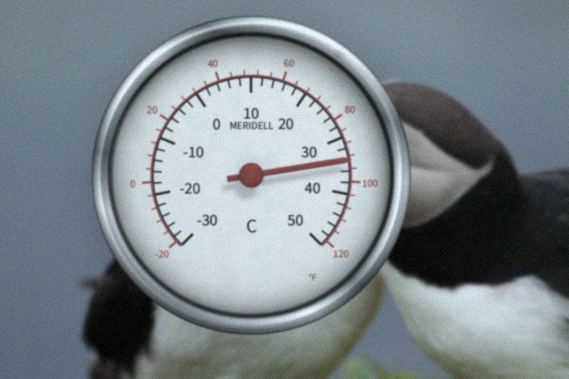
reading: °C 34
